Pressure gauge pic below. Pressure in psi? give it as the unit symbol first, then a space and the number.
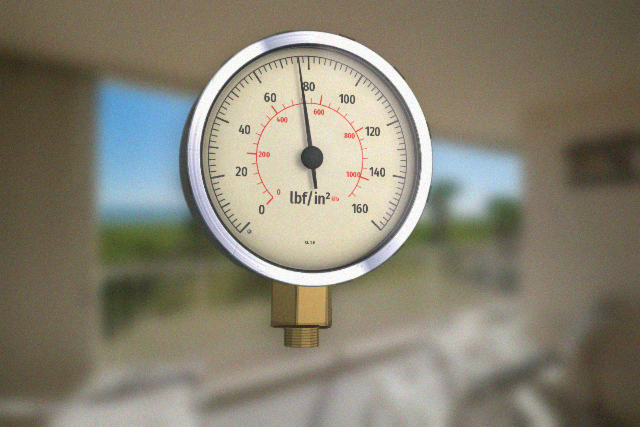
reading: psi 76
